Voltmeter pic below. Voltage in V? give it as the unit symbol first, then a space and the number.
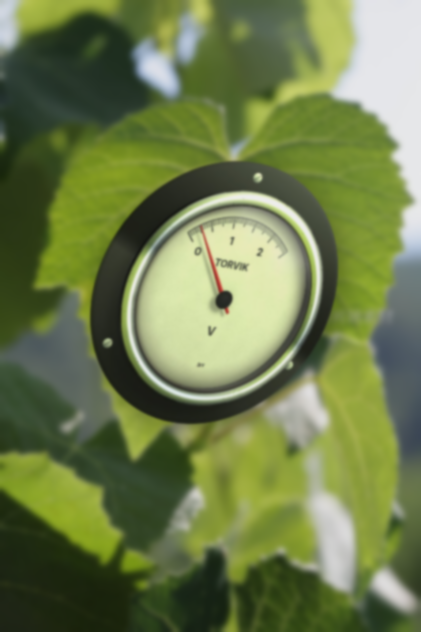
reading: V 0.25
